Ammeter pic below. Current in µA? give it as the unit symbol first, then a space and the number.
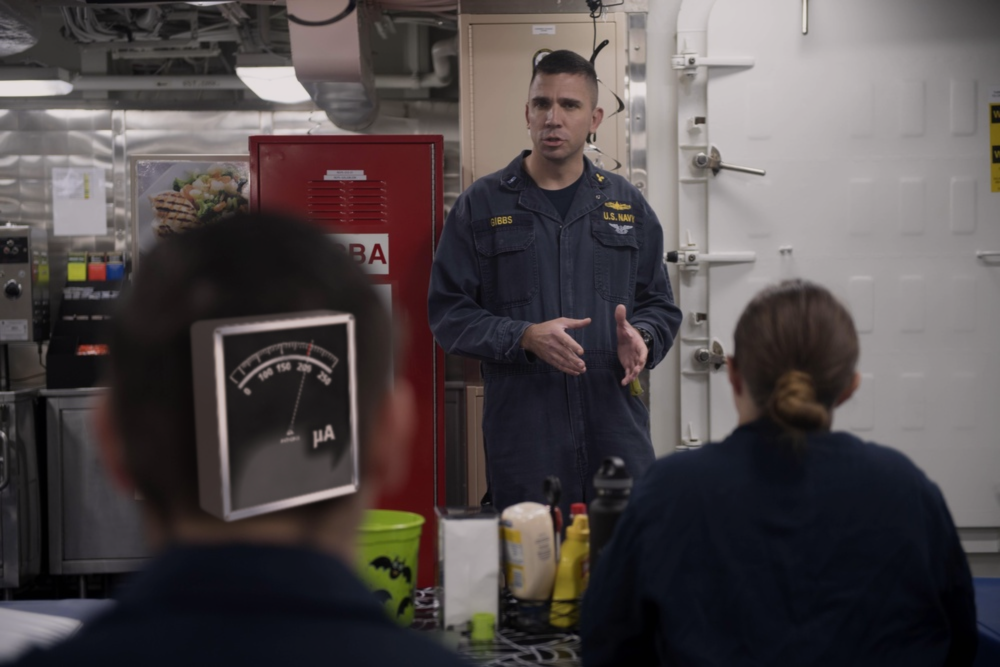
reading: µA 200
